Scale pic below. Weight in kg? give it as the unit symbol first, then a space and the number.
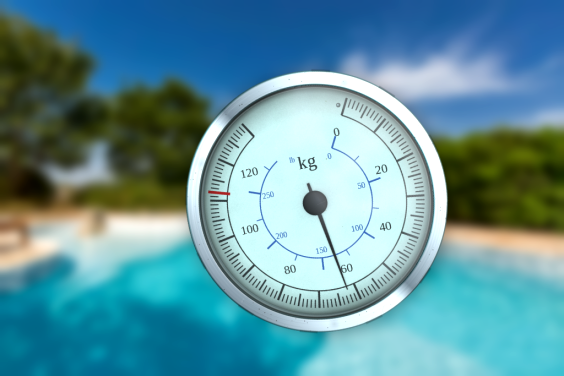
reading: kg 62
